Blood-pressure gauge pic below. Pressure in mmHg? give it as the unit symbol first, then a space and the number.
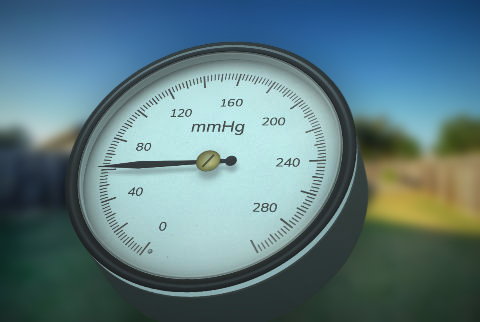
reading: mmHg 60
